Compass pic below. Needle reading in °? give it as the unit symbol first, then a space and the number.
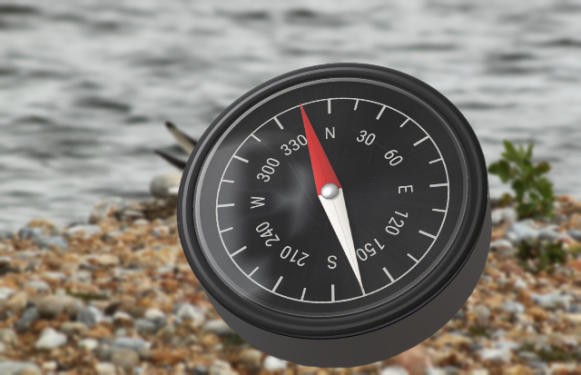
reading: ° 345
